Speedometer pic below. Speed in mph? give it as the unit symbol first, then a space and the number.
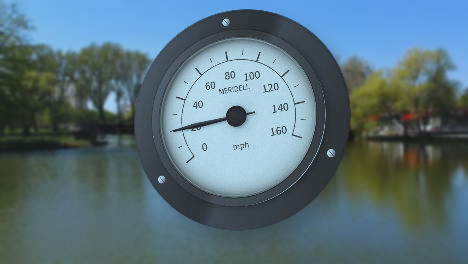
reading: mph 20
